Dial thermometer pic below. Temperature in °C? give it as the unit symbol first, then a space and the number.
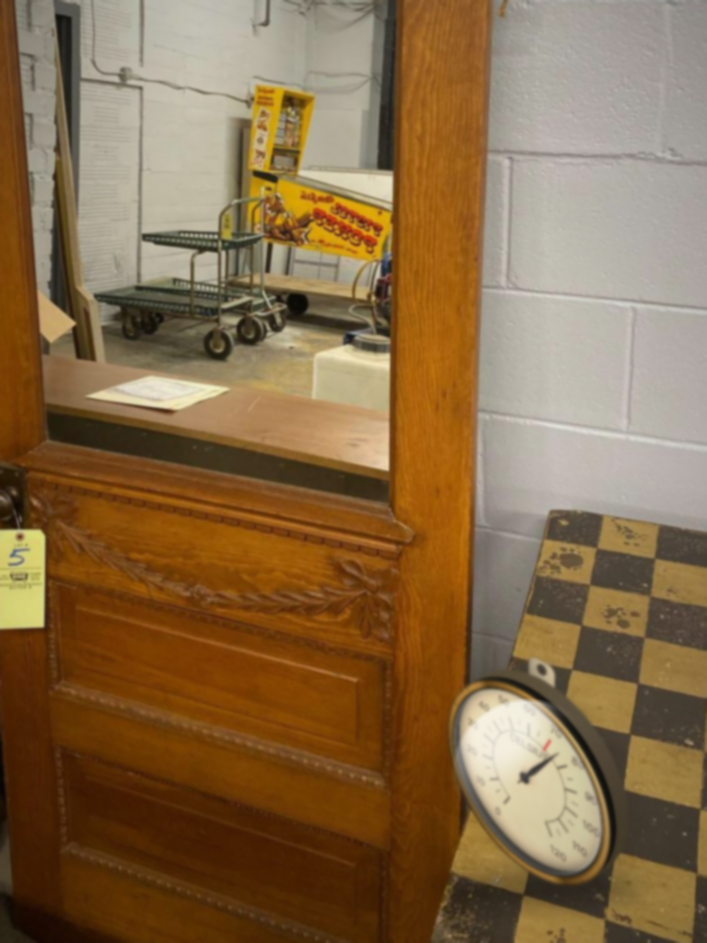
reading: °C 75
